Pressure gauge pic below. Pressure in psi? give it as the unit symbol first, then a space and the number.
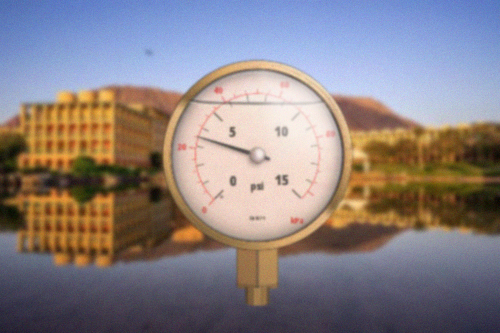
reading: psi 3.5
